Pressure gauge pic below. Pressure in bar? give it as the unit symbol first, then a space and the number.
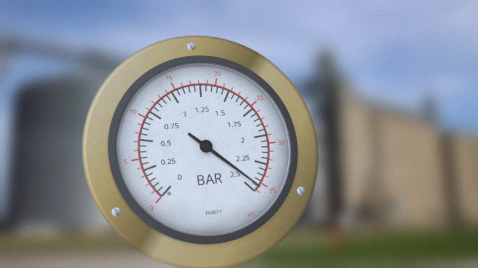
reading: bar 2.45
